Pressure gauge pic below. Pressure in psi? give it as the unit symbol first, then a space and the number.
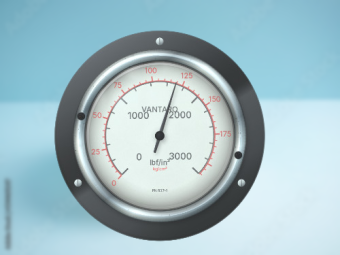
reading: psi 1700
